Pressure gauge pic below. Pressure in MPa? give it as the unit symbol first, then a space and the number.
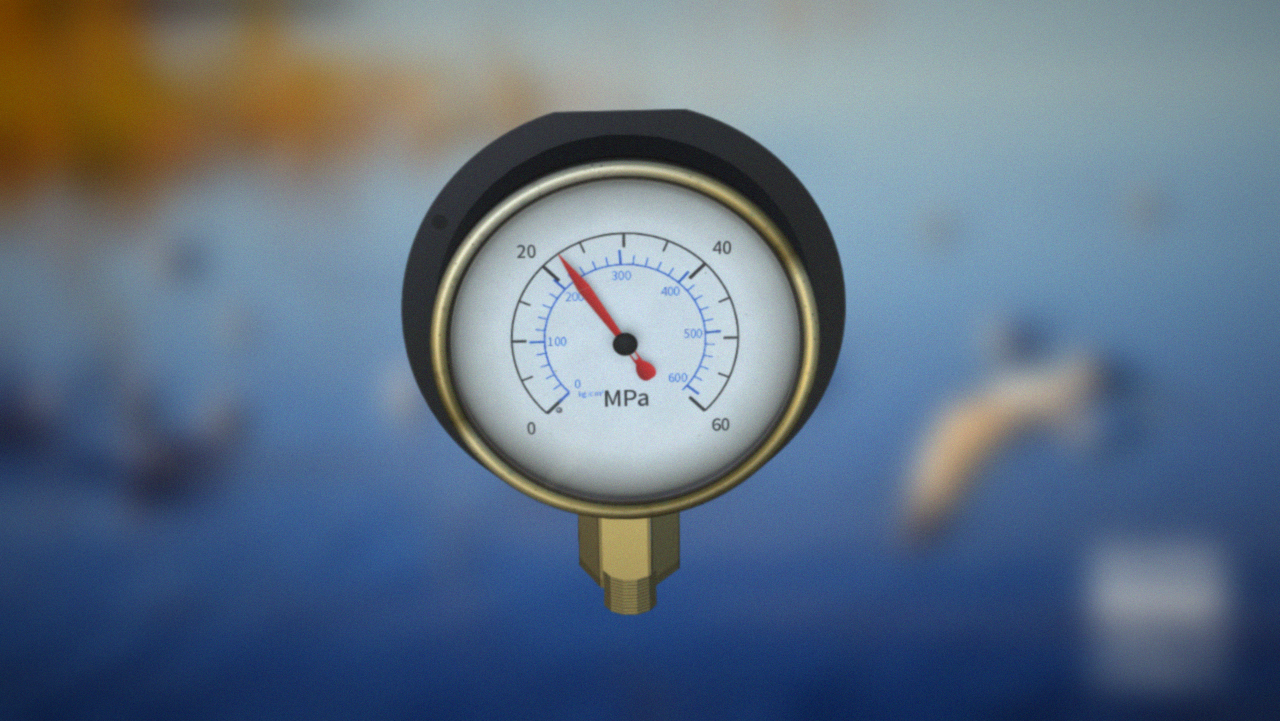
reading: MPa 22.5
